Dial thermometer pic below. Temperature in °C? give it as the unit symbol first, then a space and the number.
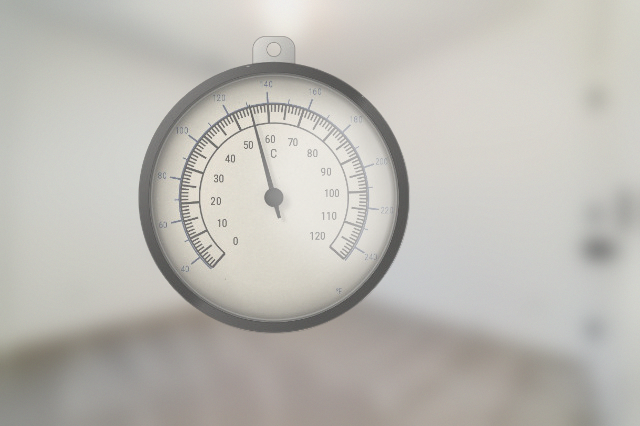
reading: °C 55
